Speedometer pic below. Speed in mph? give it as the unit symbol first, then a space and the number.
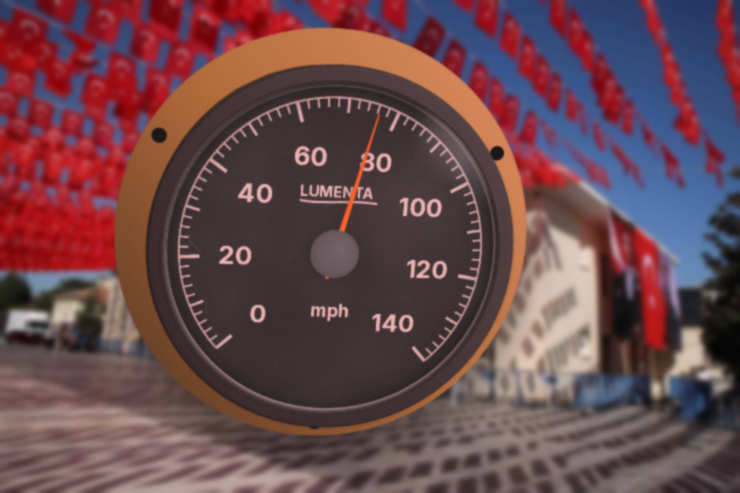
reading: mph 76
